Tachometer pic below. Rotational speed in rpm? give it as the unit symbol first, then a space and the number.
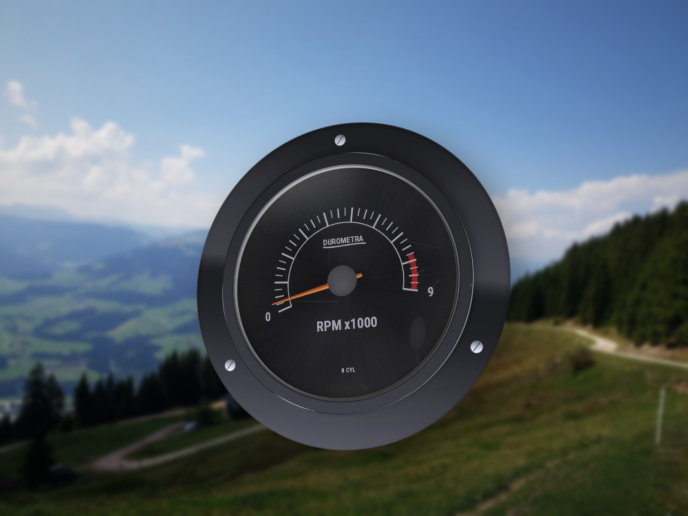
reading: rpm 250
